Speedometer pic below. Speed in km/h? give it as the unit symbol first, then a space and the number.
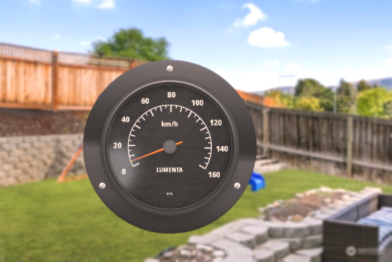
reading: km/h 5
